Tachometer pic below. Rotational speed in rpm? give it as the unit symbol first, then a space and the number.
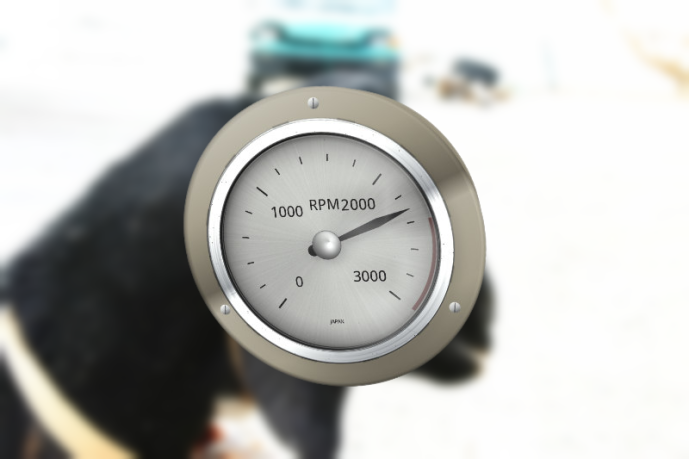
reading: rpm 2300
